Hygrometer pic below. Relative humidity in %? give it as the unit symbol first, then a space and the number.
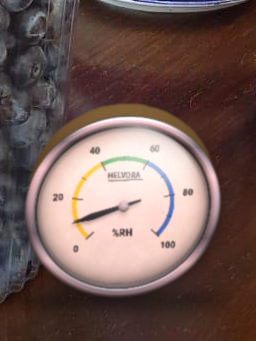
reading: % 10
